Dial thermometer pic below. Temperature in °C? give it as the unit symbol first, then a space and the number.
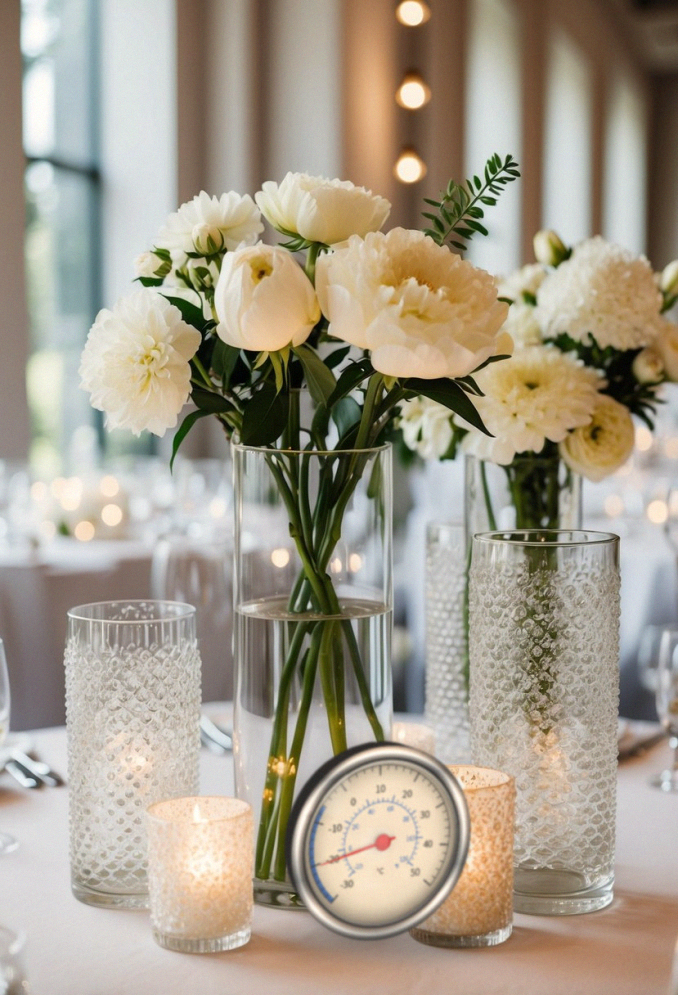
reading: °C -20
